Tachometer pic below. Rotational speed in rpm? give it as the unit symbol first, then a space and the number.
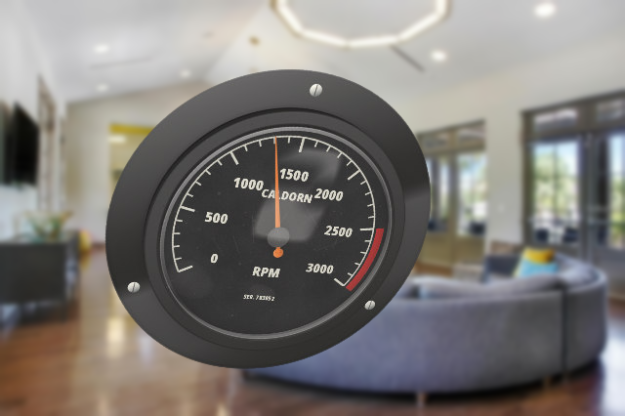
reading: rpm 1300
